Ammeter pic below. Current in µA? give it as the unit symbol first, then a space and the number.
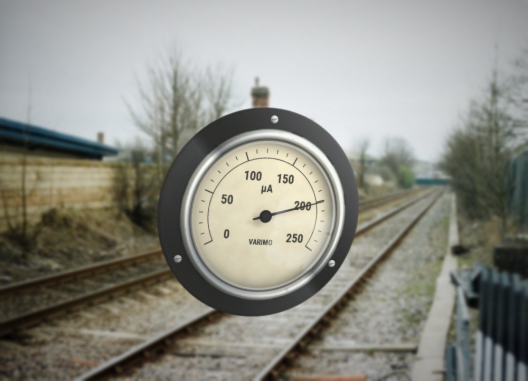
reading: µA 200
